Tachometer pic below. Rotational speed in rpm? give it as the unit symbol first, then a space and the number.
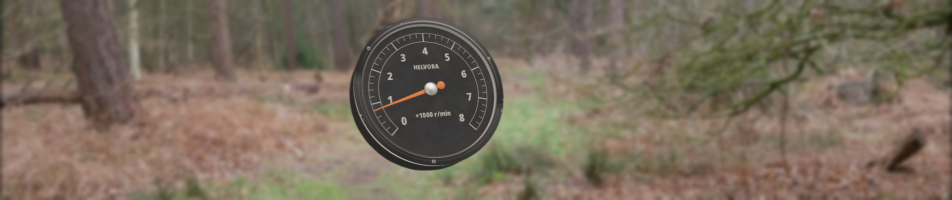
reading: rpm 800
